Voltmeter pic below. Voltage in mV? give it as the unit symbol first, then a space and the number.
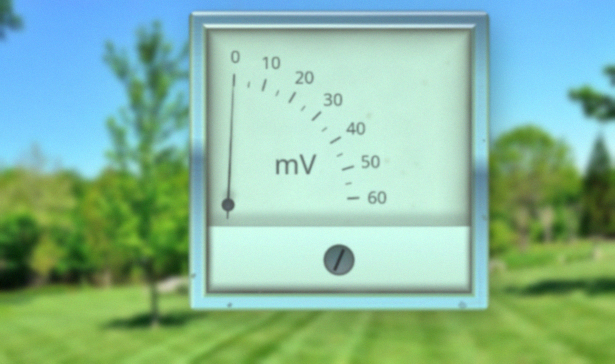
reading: mV 0
